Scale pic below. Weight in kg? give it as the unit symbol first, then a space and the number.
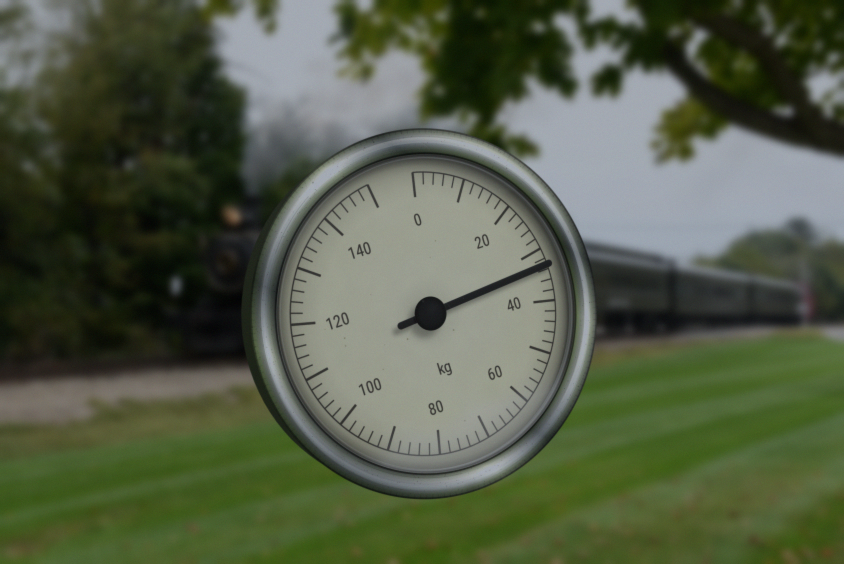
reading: kg 33
